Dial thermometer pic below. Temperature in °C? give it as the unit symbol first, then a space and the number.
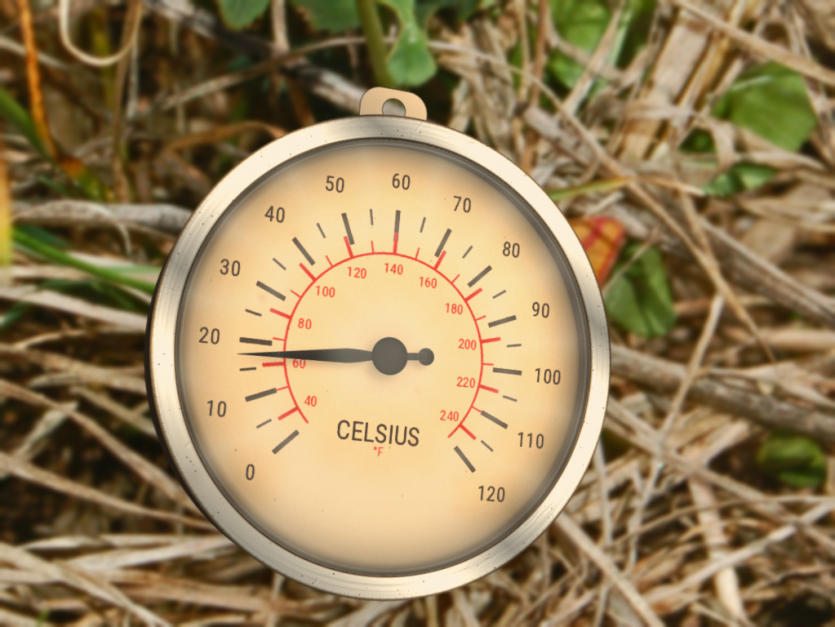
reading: °C 17.5
